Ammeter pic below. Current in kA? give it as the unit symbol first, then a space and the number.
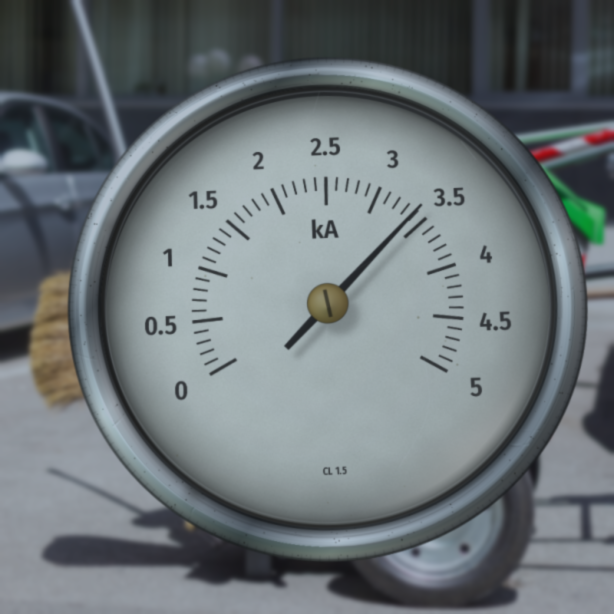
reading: kA 3.4
